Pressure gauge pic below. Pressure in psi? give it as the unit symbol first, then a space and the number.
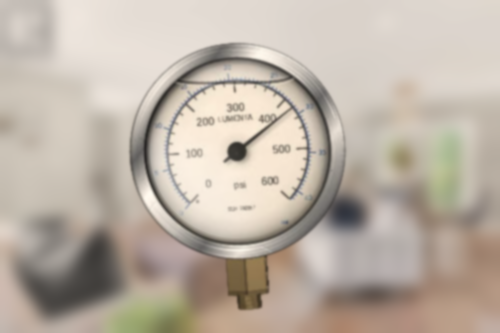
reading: psi 420
